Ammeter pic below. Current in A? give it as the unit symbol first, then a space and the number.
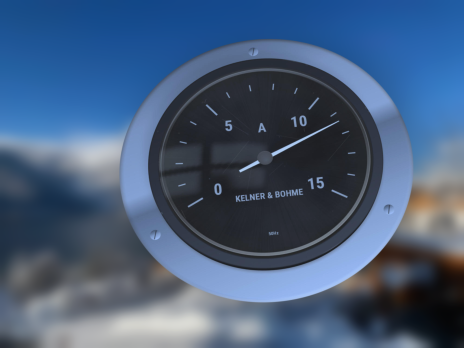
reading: A 11.5
